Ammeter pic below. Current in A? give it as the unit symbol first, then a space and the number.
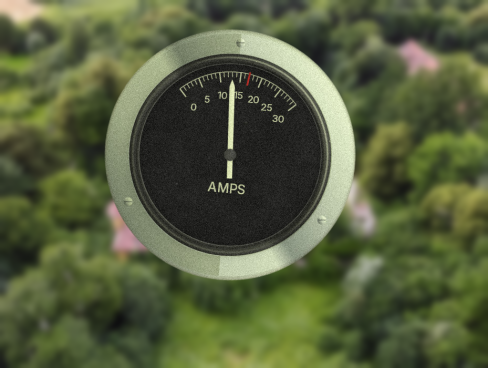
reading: A 13
